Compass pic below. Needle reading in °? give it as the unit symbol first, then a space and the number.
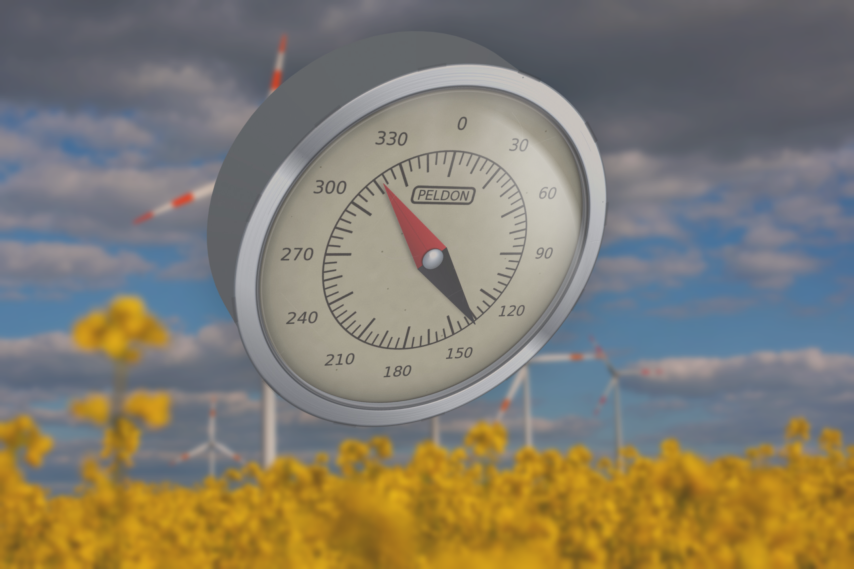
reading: ° 317.5
